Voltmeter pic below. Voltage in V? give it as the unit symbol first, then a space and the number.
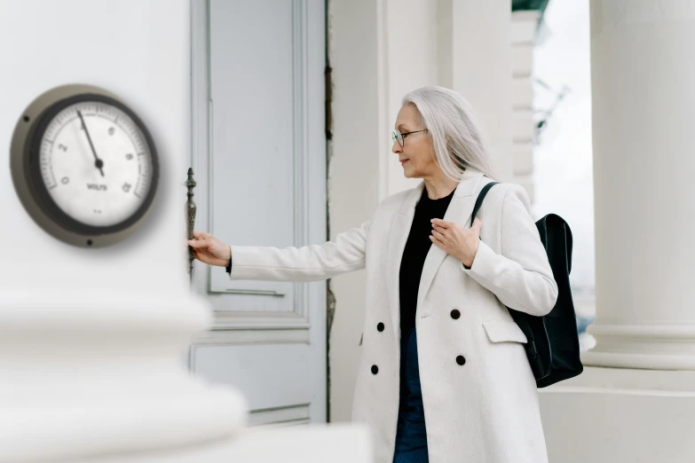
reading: V 4
